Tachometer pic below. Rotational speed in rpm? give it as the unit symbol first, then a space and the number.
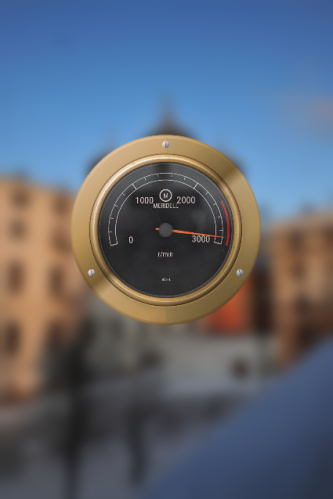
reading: rpm 2900
